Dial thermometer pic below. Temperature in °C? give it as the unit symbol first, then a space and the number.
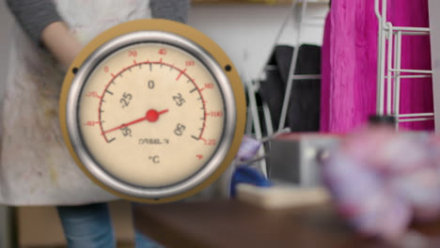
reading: °C -45
